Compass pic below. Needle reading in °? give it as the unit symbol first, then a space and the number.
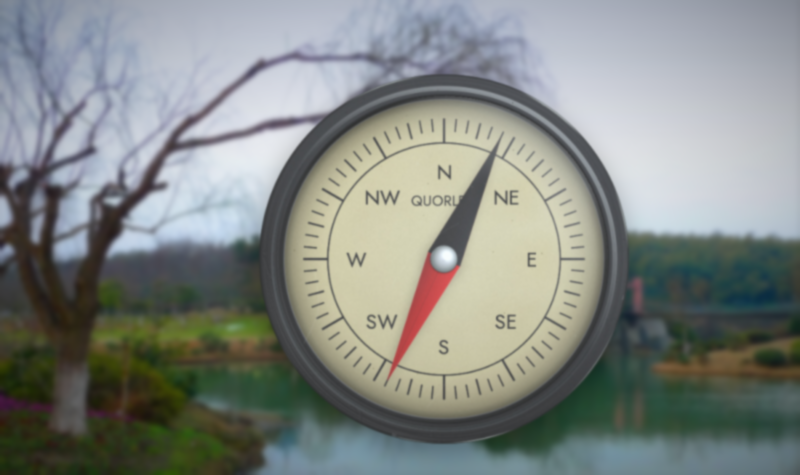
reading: ° 205
